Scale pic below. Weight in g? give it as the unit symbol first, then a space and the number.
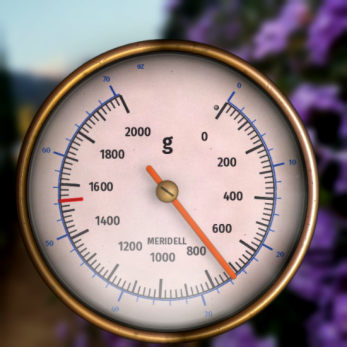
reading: g 720
